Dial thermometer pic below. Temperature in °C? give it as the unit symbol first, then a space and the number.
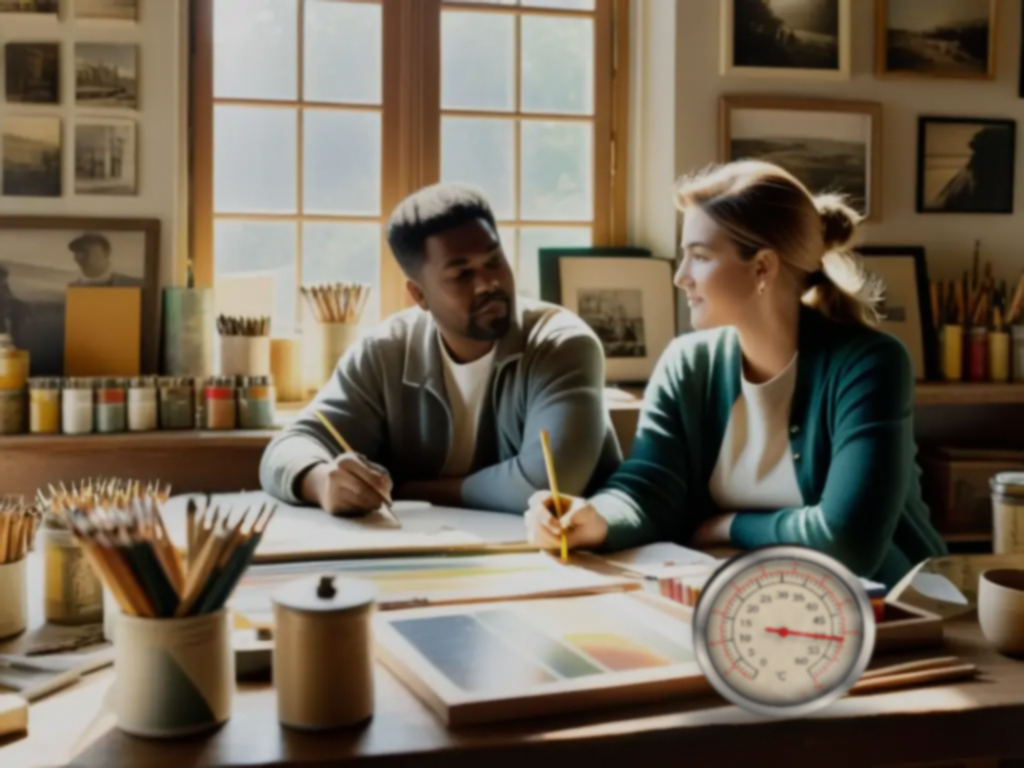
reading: °C 50
